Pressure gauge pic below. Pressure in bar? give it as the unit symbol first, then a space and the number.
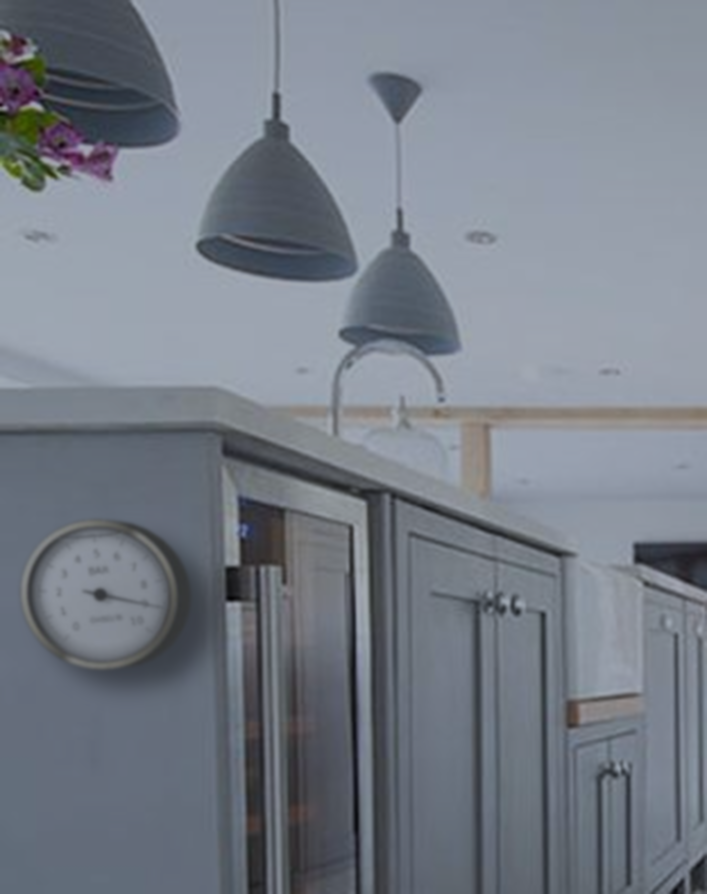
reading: bar 9
